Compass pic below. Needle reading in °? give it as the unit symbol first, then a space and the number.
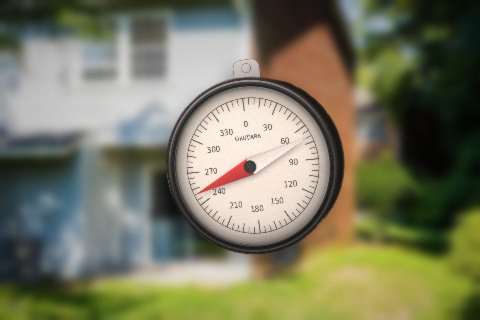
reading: ° 250
